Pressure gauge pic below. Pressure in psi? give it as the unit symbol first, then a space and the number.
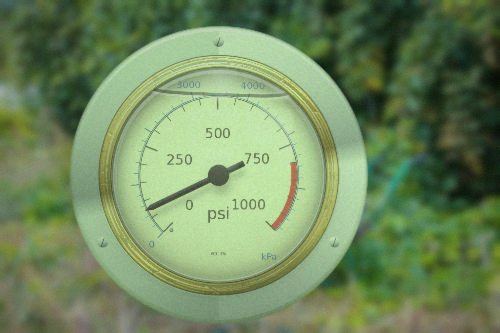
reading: psi 75
